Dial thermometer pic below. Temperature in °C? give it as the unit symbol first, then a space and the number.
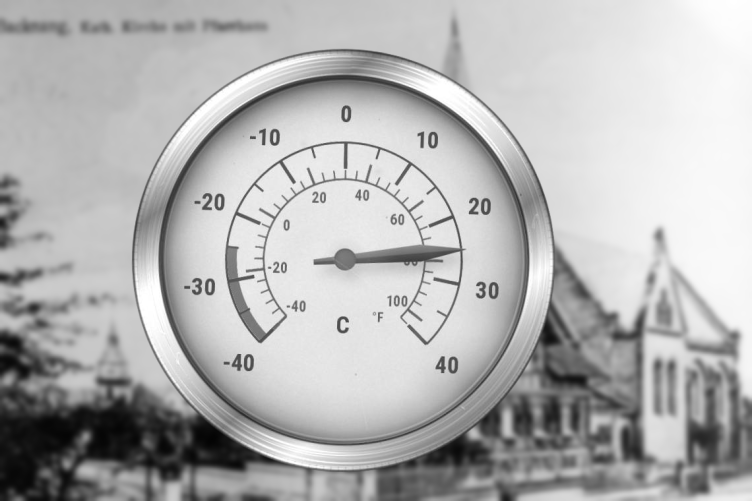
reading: °C 25
